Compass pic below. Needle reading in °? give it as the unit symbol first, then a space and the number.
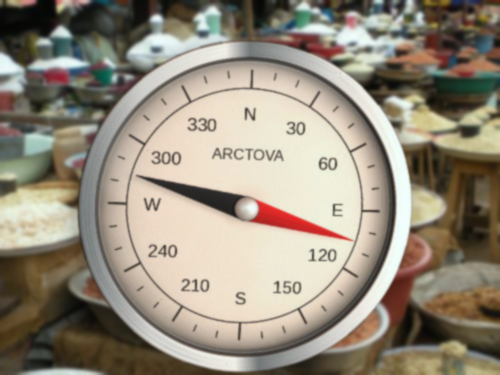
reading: ° 105
